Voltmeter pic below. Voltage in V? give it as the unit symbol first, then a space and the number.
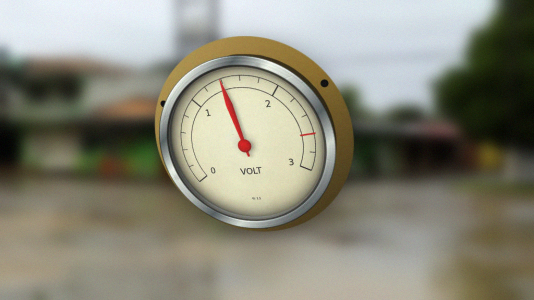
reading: V 1.4
